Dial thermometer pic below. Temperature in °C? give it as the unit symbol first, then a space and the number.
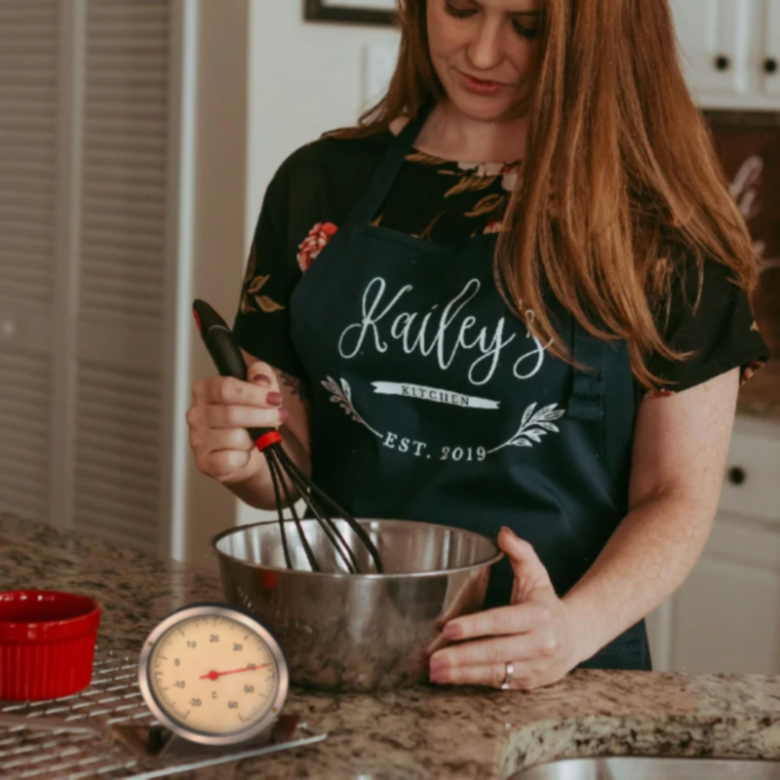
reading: °C 40
